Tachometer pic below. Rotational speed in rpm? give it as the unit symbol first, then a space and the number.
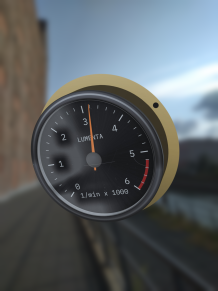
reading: rpm 3200
